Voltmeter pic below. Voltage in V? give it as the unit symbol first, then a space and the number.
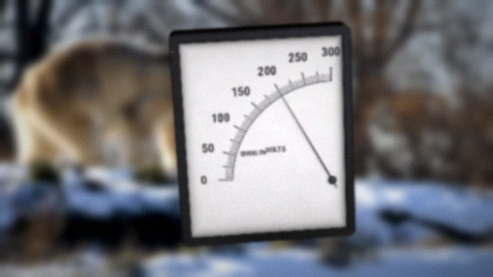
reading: V 200
